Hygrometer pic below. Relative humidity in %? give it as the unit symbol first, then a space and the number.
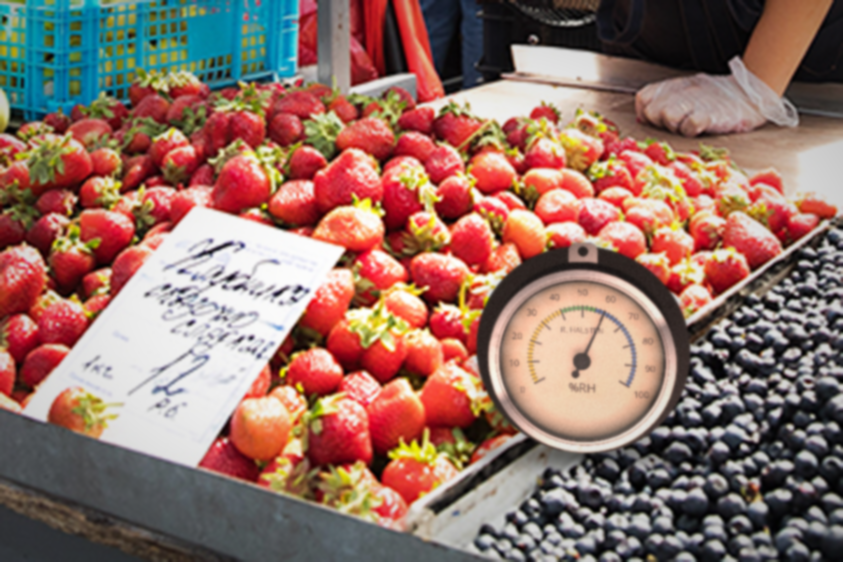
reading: % 60
